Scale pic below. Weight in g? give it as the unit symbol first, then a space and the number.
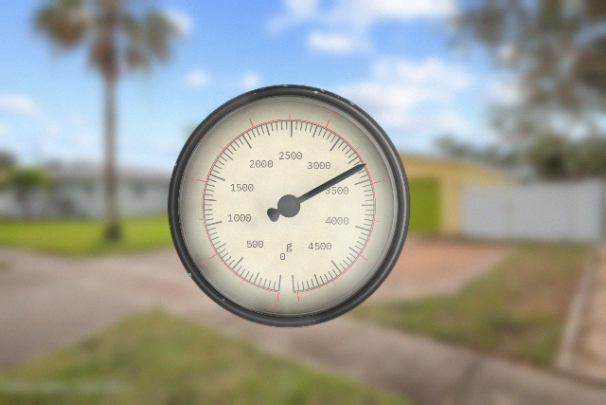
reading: g 3350
